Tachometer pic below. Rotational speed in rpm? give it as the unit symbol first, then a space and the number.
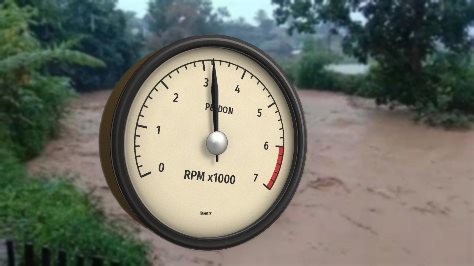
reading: rpm 3200
